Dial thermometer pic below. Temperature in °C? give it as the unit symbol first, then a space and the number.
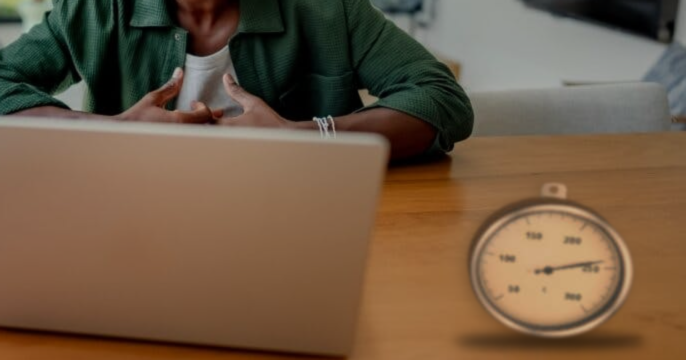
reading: °C 240
